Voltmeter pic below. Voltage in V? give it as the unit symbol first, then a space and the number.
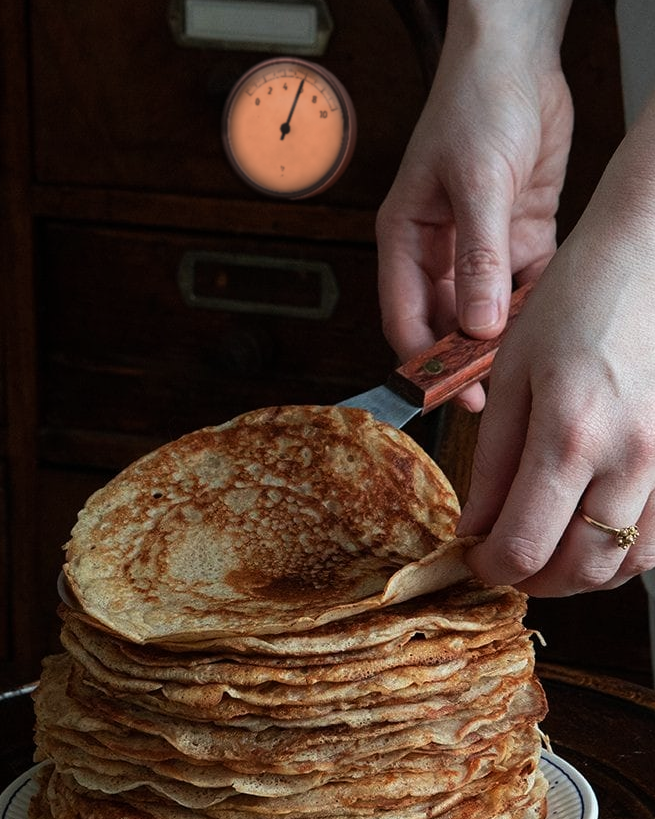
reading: V 6
